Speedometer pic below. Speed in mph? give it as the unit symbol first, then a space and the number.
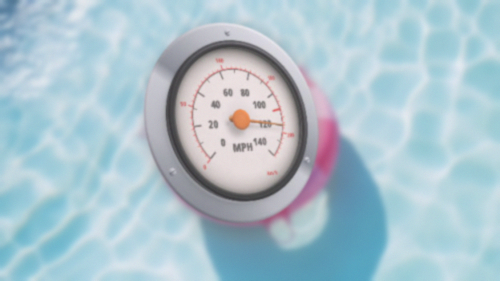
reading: mph 120
